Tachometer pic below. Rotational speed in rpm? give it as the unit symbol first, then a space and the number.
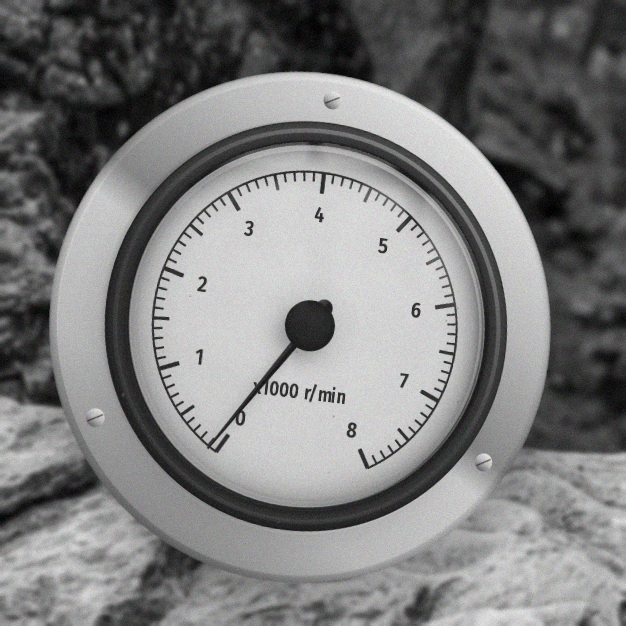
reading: rpm 100
